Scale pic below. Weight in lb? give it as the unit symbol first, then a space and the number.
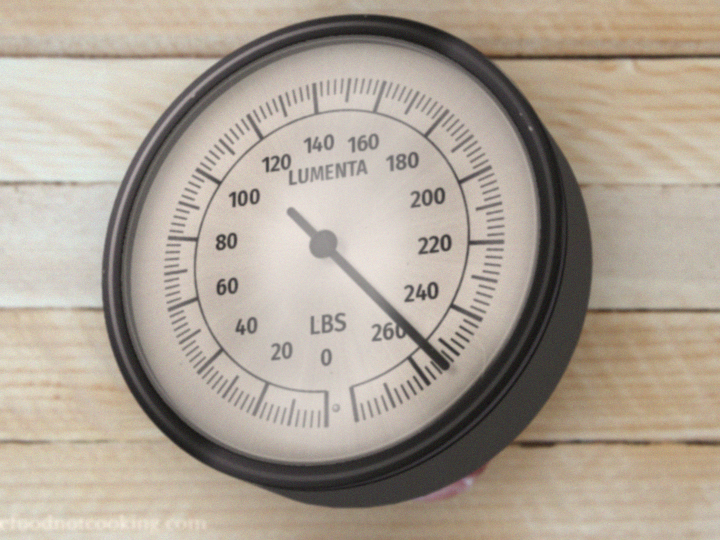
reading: lb 254
